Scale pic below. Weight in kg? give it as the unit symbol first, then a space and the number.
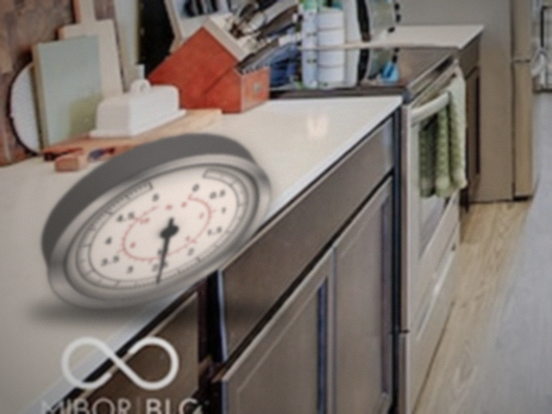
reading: kg 2.5
